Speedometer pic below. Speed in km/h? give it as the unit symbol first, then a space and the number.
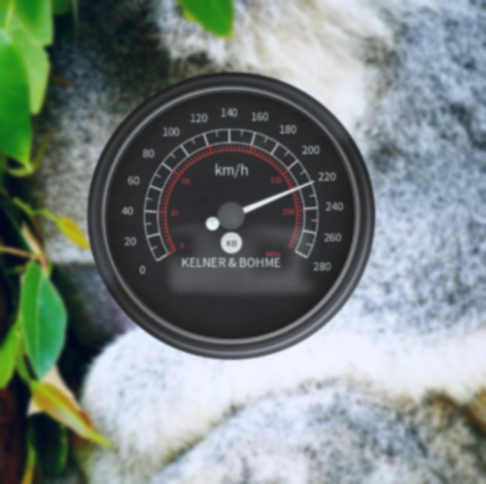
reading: km/h 220
